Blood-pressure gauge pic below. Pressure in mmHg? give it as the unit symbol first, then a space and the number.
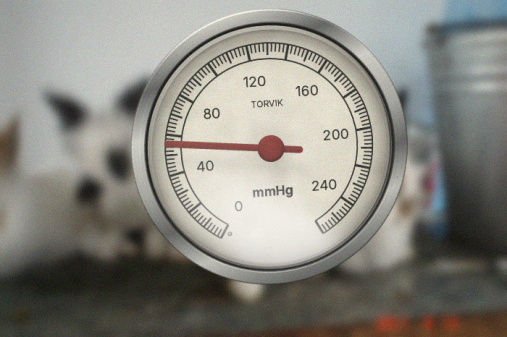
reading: mmHg 56
